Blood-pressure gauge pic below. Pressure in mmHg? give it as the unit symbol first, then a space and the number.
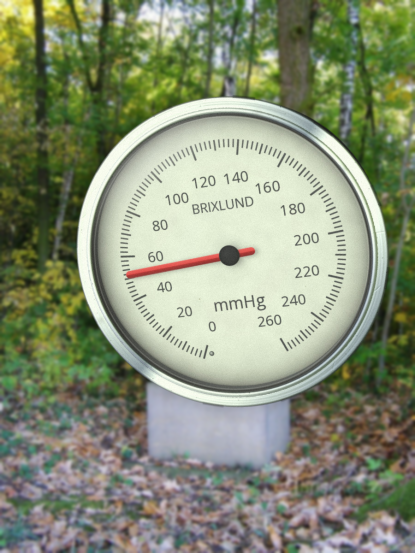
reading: mmHg 52
